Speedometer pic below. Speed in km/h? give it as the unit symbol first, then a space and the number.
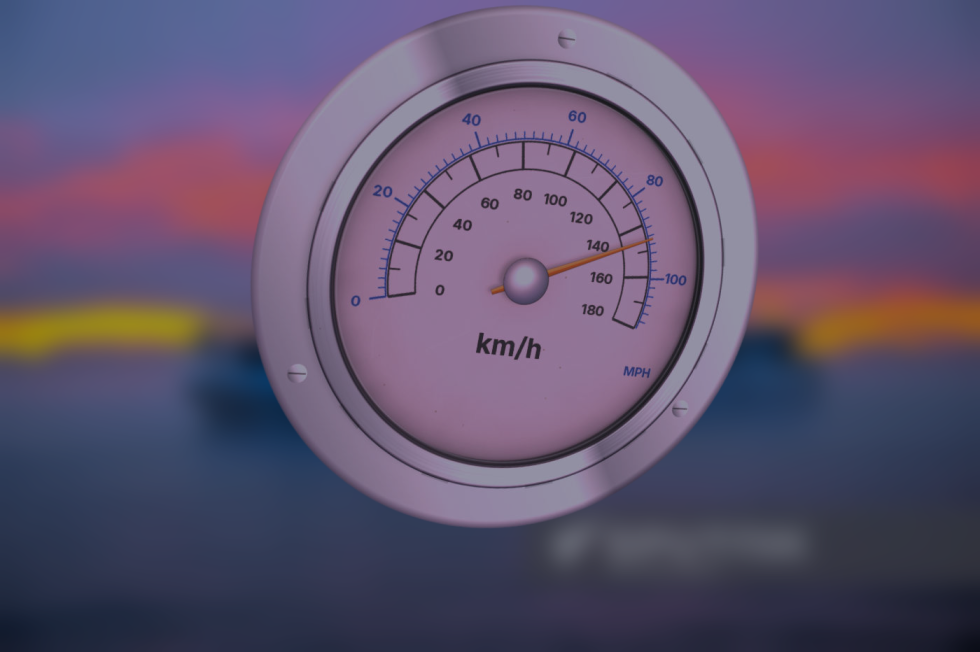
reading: km/h 145
